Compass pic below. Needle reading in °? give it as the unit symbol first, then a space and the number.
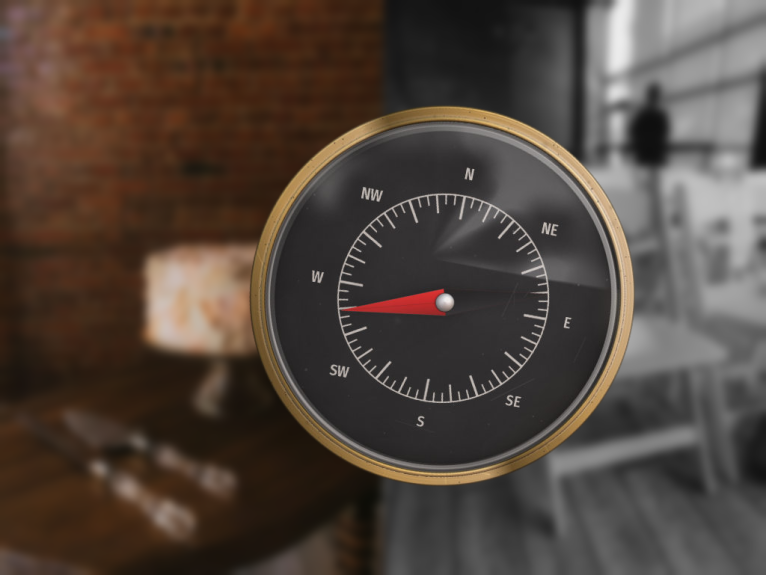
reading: ° 255
